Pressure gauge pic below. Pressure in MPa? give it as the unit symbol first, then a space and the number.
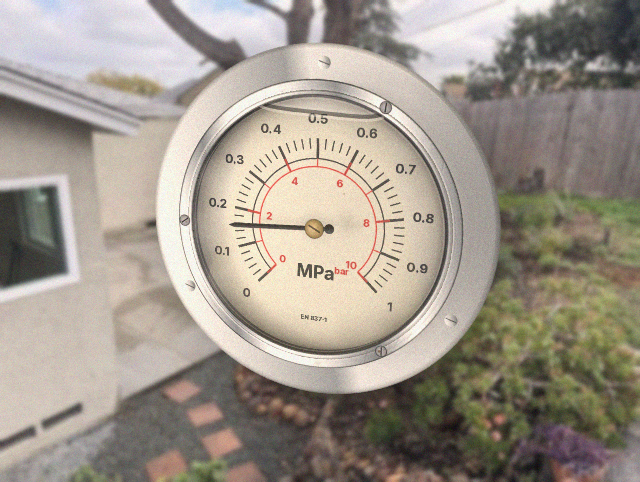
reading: MPa 0.16
